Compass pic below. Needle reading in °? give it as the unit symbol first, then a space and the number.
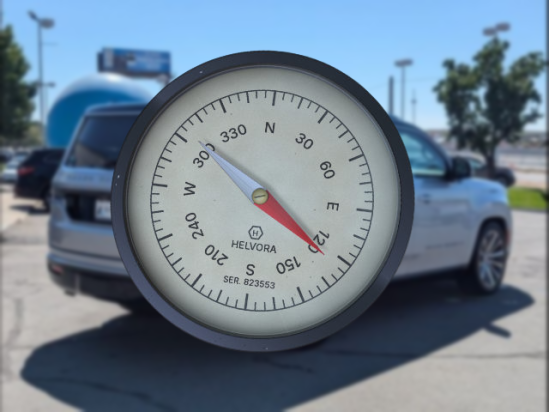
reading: ° 125
